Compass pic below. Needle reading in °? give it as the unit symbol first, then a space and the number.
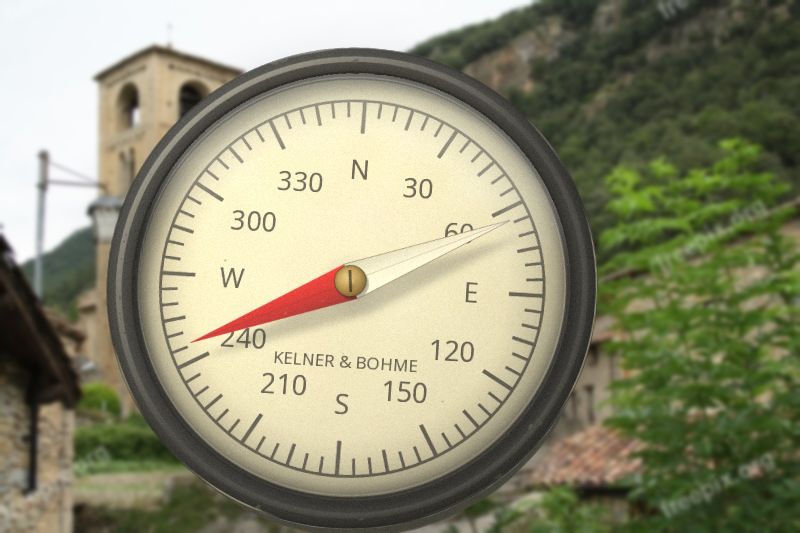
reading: ° 245
